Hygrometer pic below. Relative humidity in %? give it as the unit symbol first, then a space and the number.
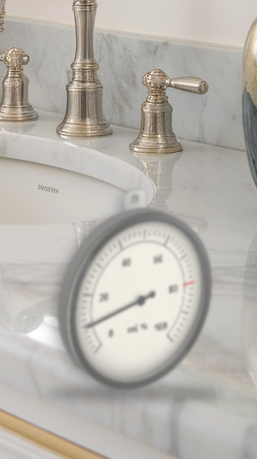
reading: % 10
